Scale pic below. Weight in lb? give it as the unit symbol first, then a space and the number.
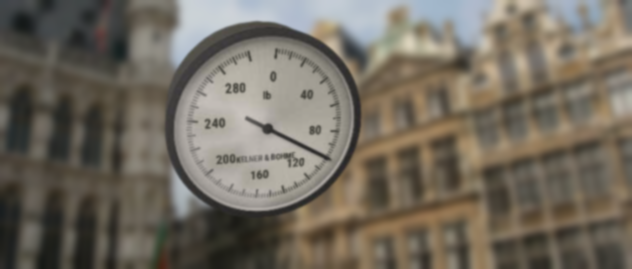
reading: lb 100
